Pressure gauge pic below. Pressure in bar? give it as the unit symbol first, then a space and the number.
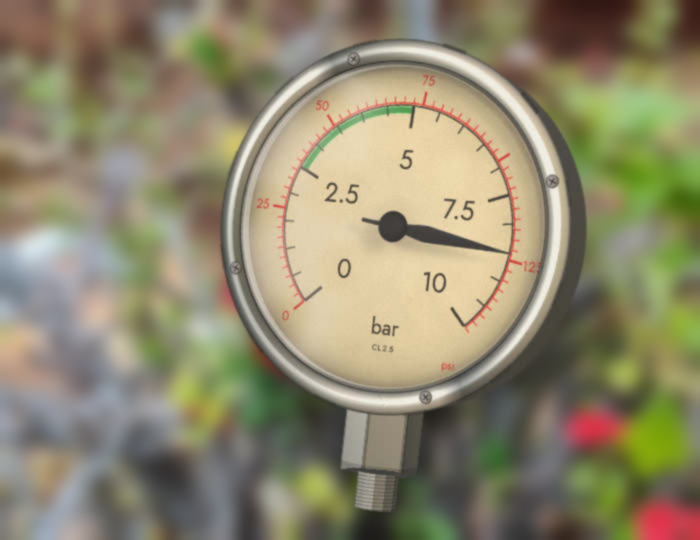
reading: bar 8.5
